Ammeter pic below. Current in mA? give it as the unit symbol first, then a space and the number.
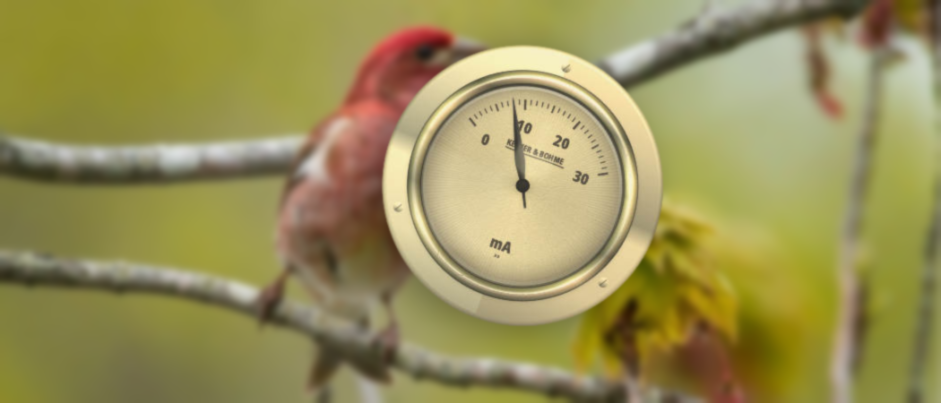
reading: mA 8
